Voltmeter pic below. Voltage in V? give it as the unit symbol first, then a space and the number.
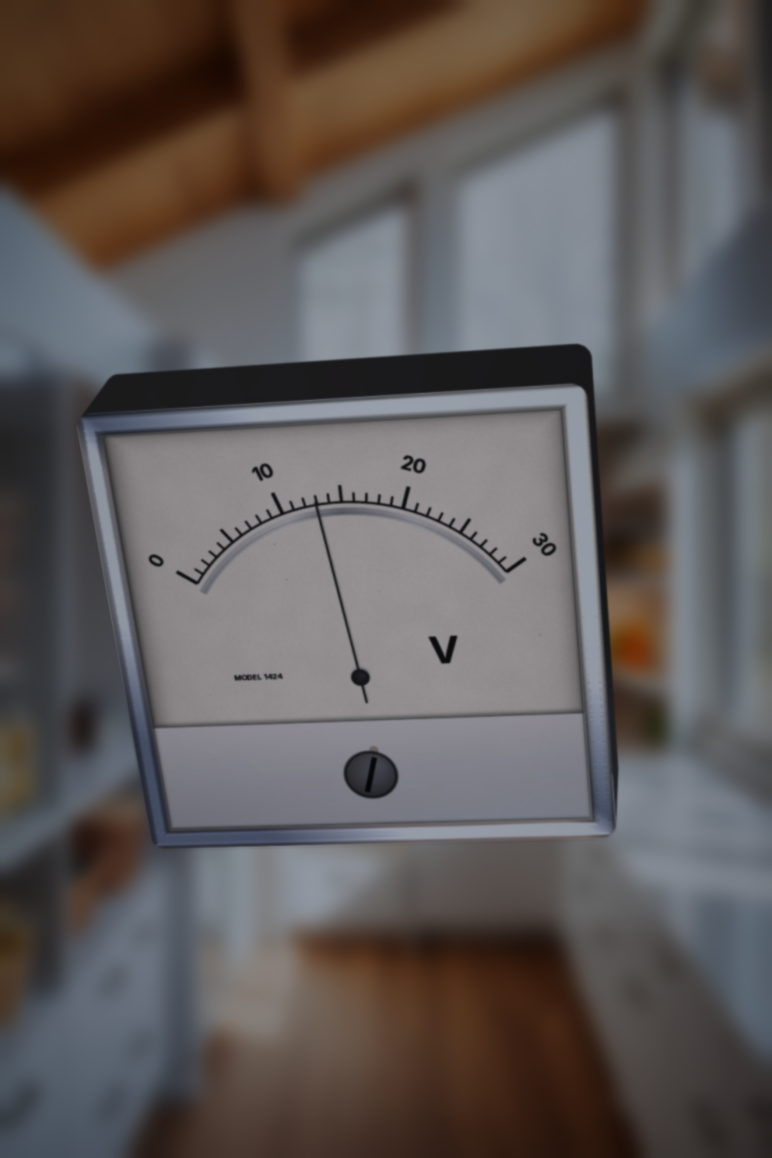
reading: V 13
